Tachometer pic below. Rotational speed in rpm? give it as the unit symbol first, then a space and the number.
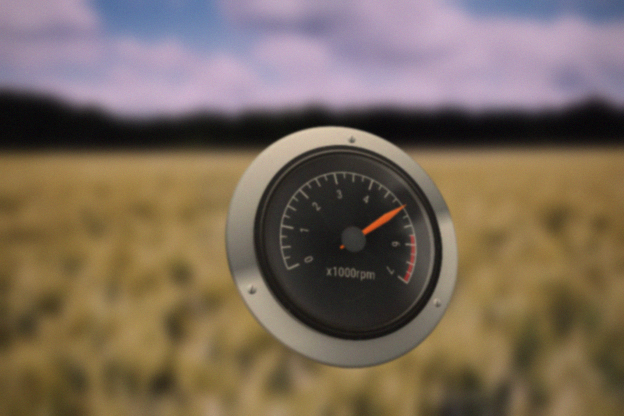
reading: rpm 5000
